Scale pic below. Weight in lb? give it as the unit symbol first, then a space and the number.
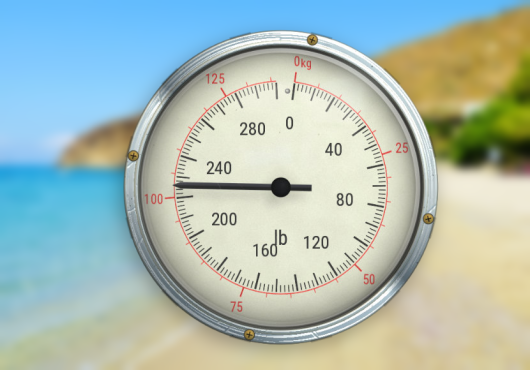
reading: lb 226
